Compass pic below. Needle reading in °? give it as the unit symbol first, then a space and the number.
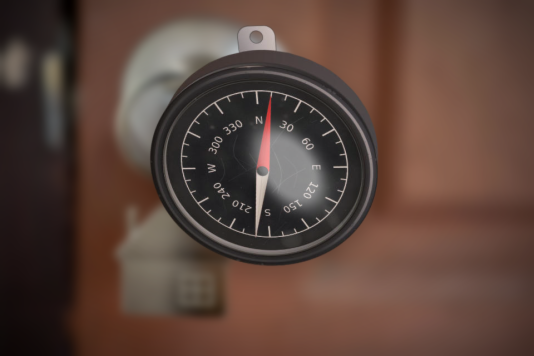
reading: ° 10
